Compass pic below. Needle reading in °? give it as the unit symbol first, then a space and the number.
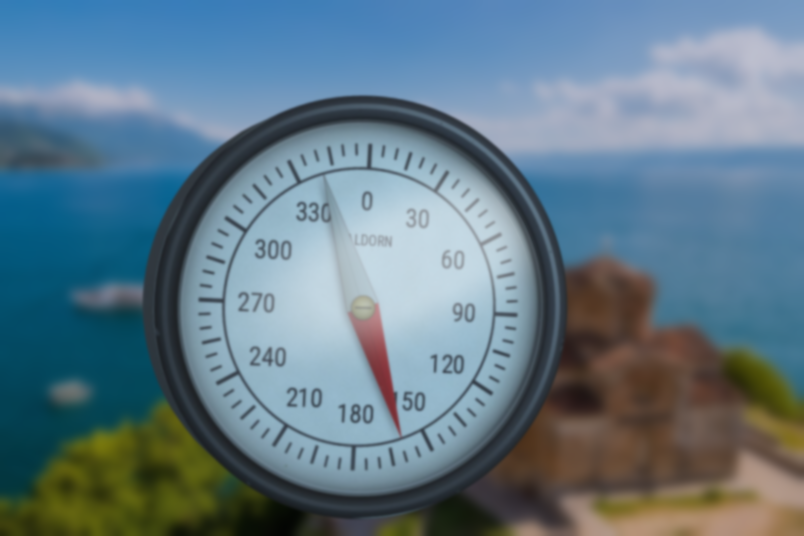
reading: ° 160
